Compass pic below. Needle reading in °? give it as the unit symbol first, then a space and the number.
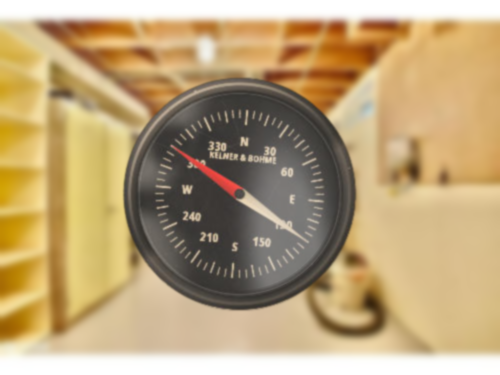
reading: ° 300
